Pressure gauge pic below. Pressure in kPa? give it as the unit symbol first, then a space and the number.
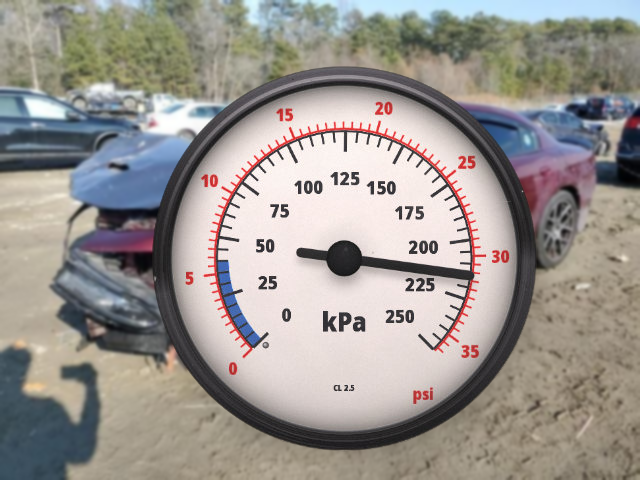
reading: kPa 215
